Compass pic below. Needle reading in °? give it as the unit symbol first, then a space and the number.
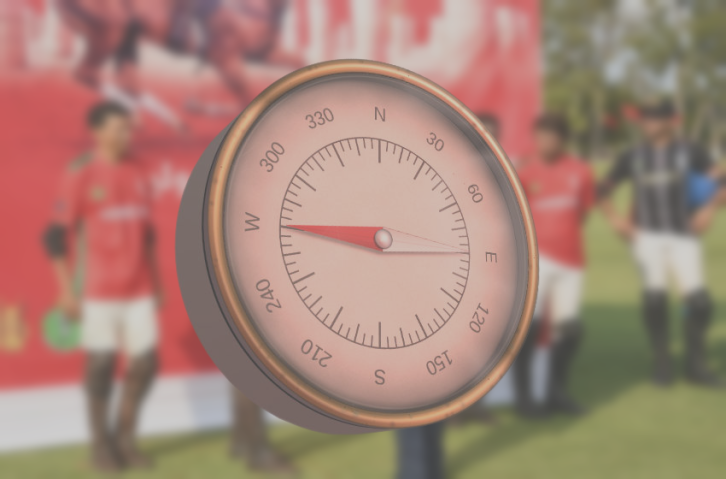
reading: ° 270
